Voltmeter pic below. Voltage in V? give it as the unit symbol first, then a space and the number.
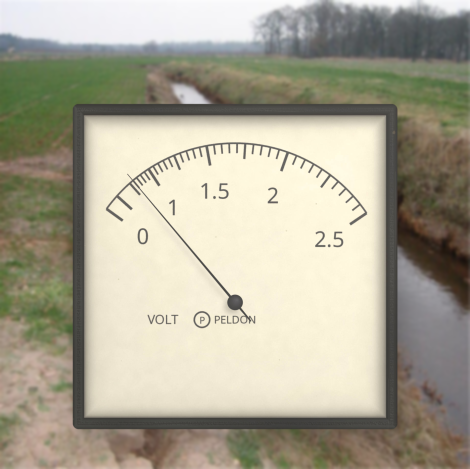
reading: V 0.8
